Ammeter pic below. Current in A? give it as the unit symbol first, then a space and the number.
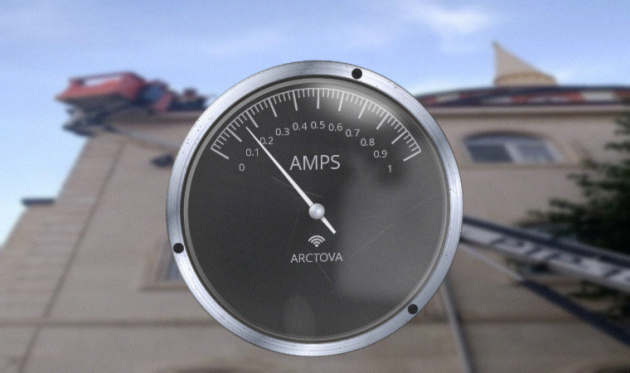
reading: A 0.16
